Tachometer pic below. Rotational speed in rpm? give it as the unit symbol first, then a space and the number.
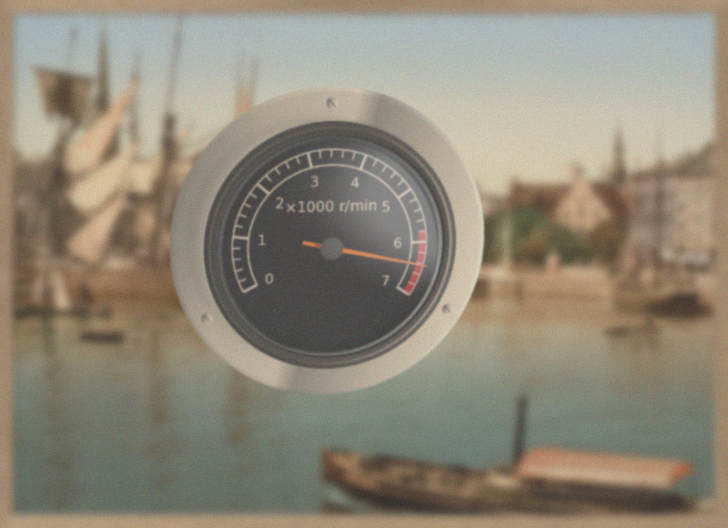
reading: rpm 6400
